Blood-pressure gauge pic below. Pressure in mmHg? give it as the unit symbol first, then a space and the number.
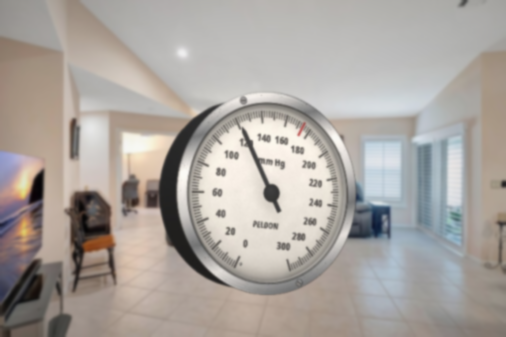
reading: mmHg 120
